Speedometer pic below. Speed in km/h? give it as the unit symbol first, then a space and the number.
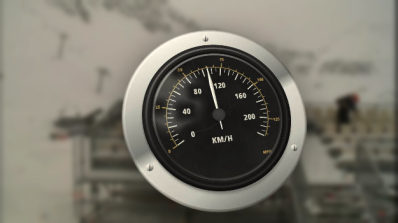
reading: km/h 105
